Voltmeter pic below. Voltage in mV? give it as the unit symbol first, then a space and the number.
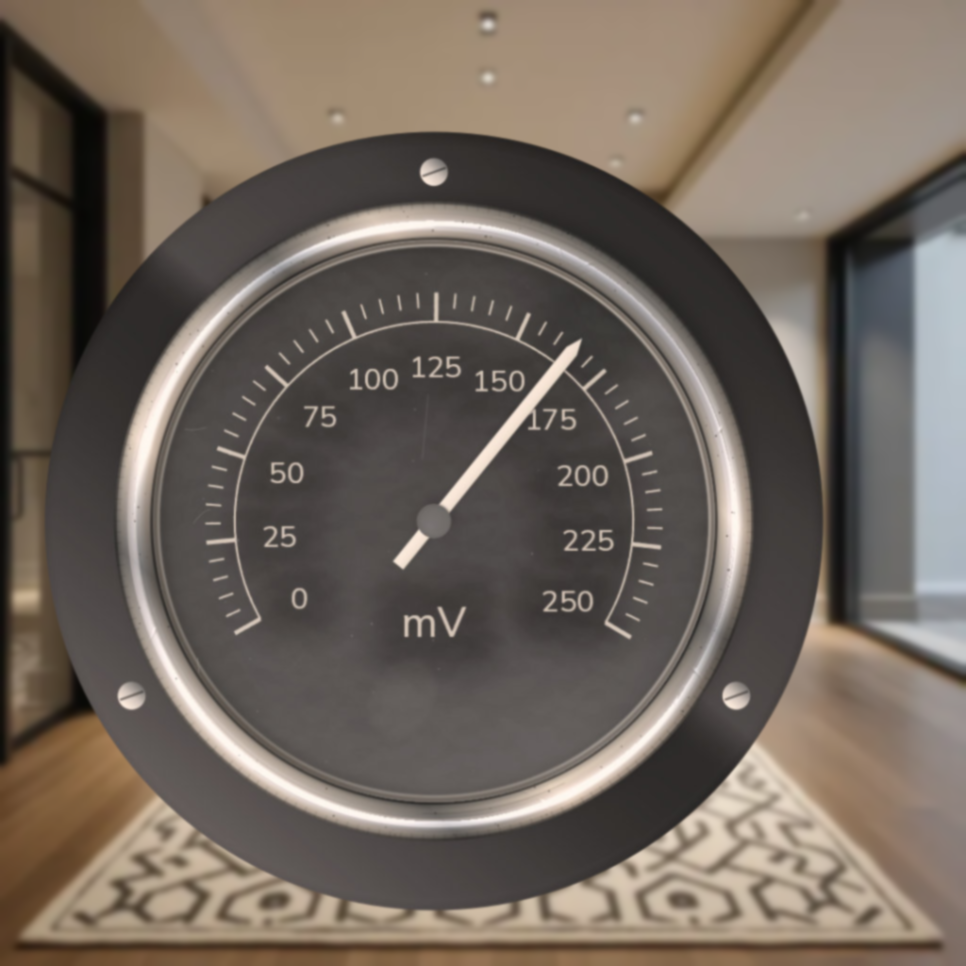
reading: mV 165
